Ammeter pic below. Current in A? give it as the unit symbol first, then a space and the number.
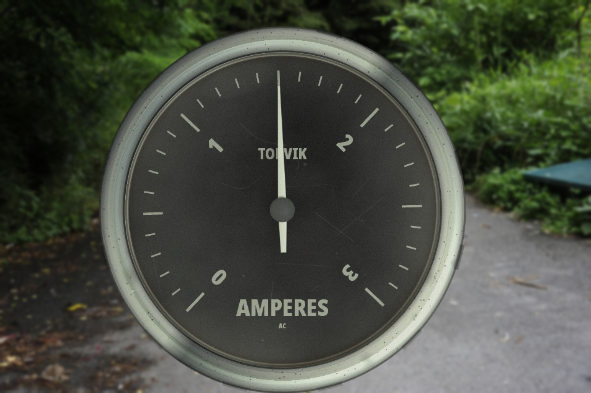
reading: A 1.5
